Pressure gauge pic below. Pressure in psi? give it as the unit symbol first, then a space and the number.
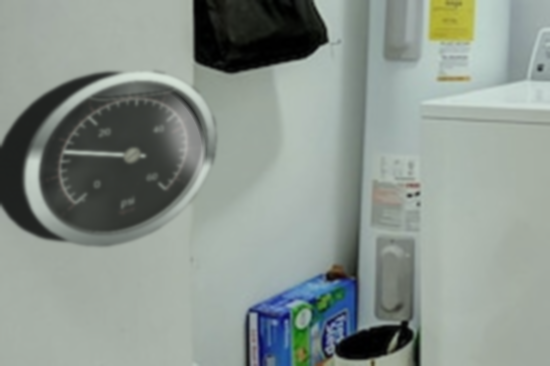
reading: psi 12
